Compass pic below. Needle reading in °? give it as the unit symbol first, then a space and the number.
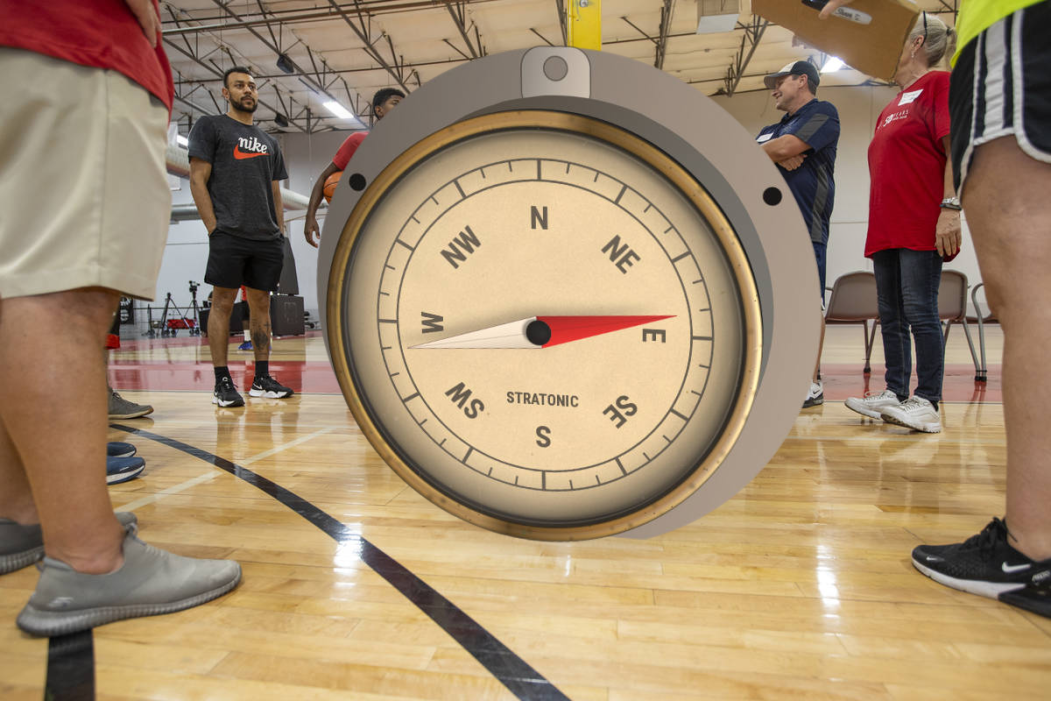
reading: ° 80
